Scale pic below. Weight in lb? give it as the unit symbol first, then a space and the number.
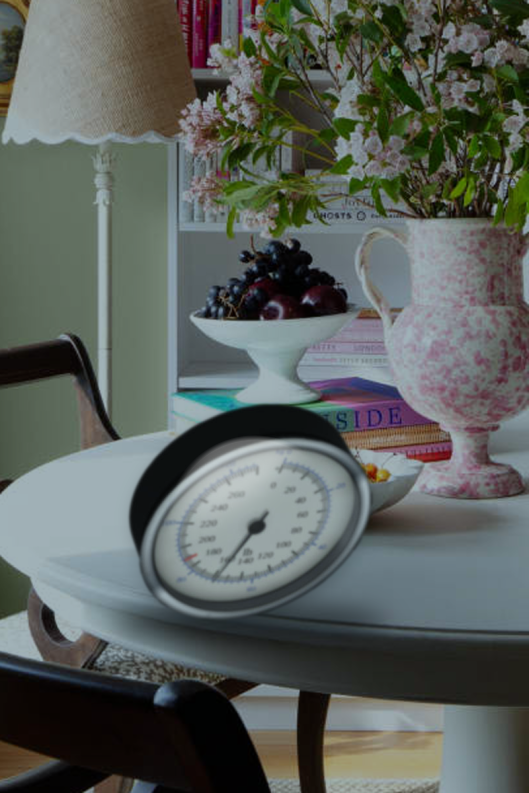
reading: lb 160
